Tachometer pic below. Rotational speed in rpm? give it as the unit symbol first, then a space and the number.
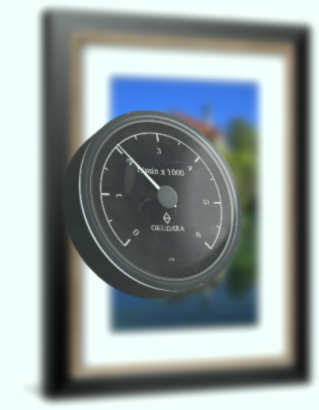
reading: rpm 2000
